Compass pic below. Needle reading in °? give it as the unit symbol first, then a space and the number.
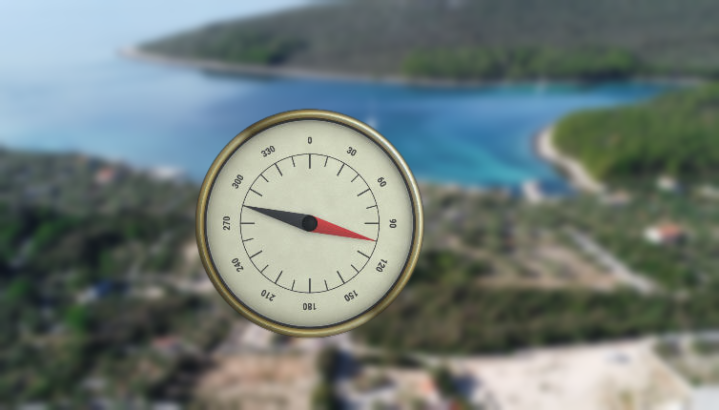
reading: ° 105
